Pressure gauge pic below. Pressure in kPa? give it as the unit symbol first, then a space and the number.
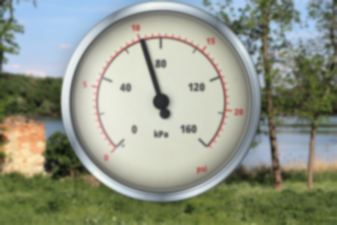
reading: kPa 70
